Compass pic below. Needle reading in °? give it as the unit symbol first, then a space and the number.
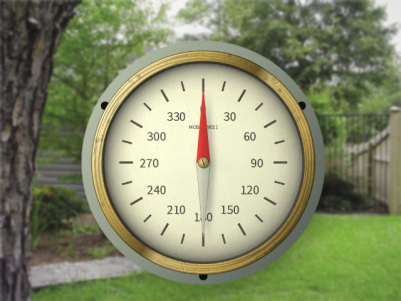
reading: ° 0
